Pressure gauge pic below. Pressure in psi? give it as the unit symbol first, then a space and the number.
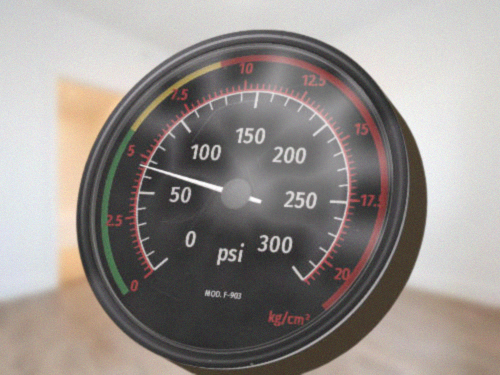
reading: psi 65
